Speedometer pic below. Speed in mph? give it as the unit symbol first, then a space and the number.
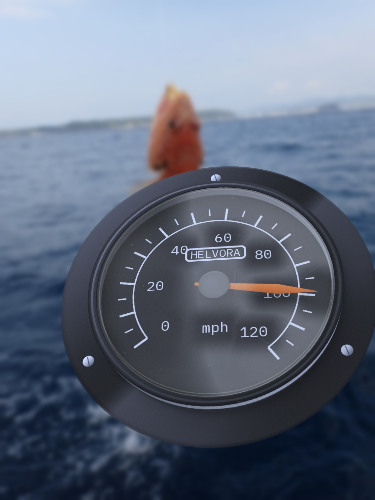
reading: mph 100
